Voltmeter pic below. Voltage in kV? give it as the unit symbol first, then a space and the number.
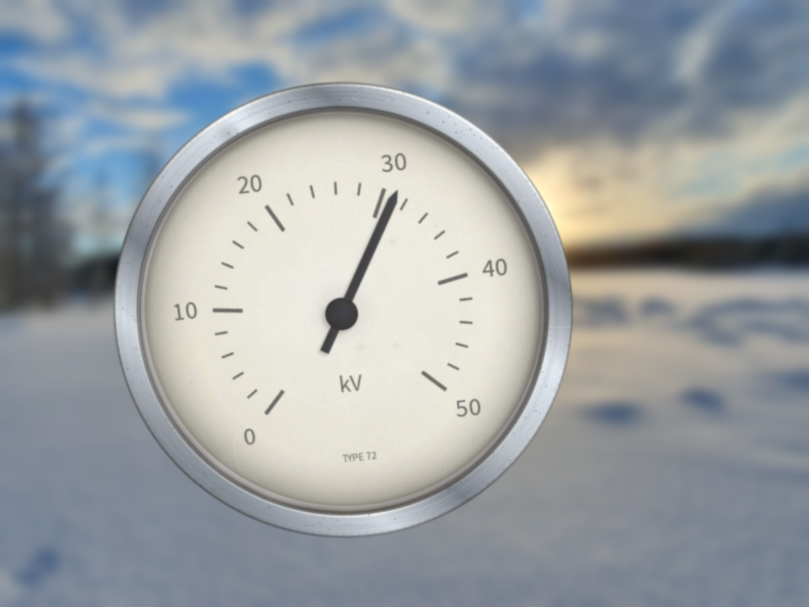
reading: kV 31
